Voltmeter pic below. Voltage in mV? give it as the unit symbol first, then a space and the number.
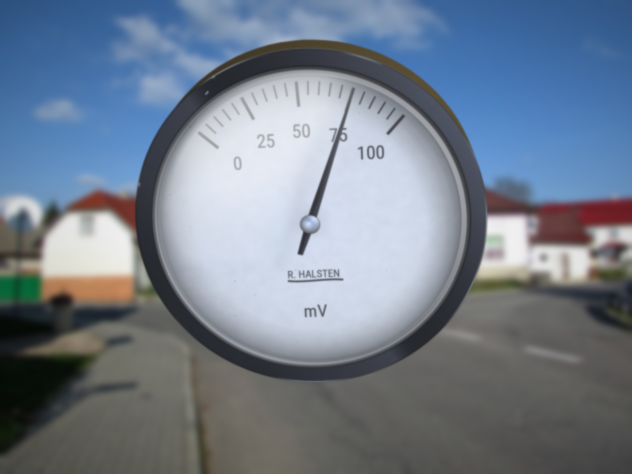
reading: mV 75
